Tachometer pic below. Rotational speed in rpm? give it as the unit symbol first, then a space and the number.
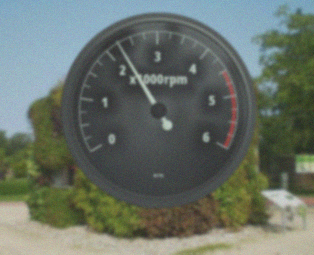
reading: rpm 2250
